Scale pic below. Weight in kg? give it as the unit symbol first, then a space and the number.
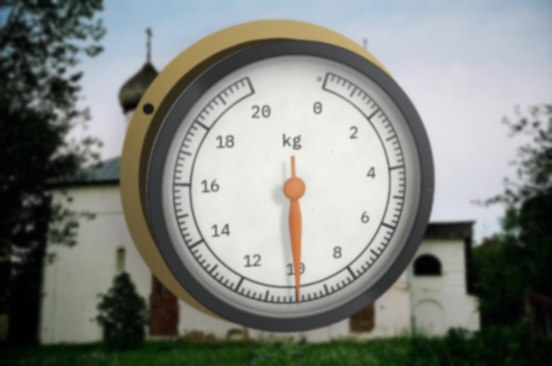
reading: kg 10
